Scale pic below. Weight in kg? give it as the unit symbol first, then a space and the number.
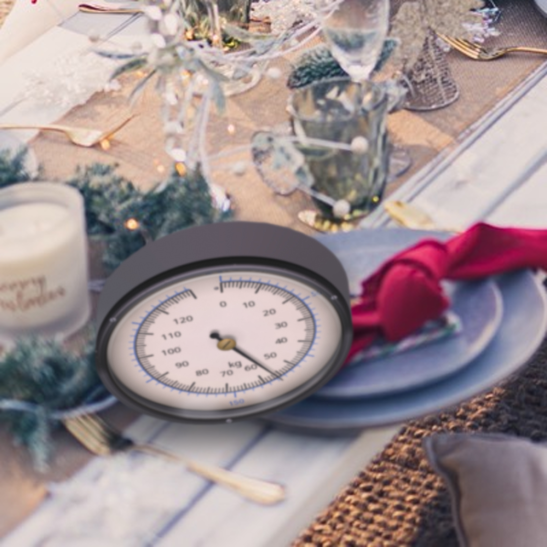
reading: kg 55
